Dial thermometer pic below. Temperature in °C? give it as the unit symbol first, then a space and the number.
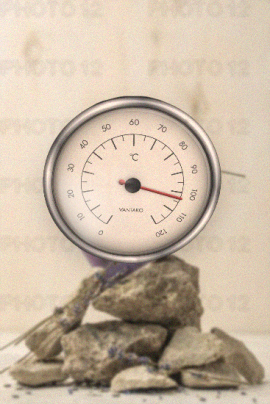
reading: °C 102.5
